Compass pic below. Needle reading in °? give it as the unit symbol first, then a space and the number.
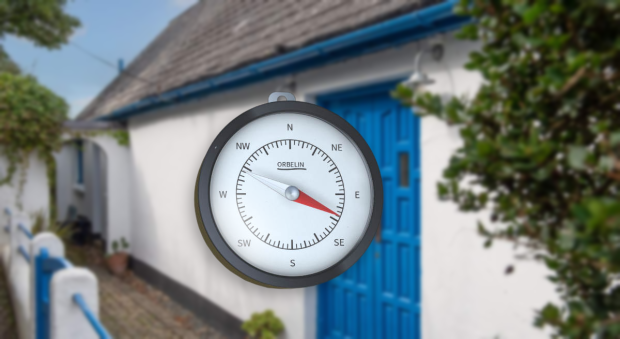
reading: ° 115
